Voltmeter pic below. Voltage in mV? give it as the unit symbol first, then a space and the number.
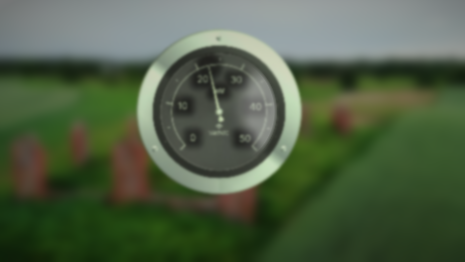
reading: mV 22.5
